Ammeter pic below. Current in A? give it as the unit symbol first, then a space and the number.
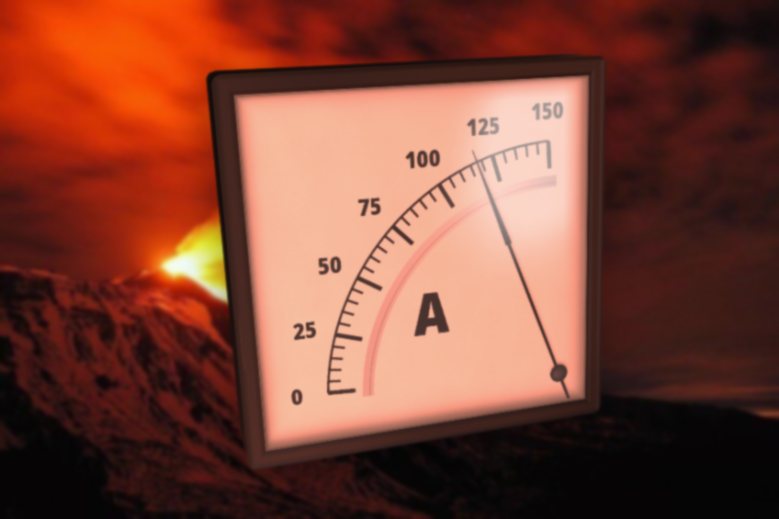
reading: A 117.5
